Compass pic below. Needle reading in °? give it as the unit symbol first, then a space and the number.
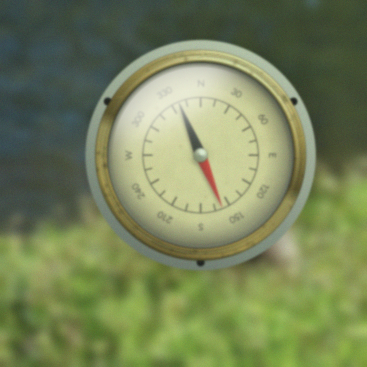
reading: ° 157.5
